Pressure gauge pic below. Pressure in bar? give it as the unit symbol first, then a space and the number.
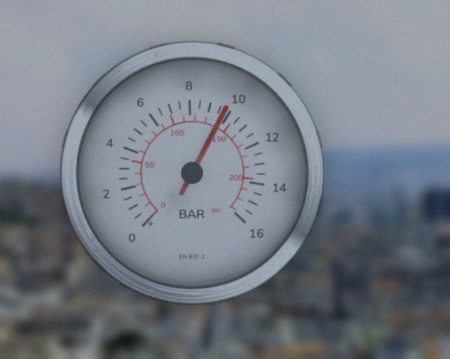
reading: bar 9.75
